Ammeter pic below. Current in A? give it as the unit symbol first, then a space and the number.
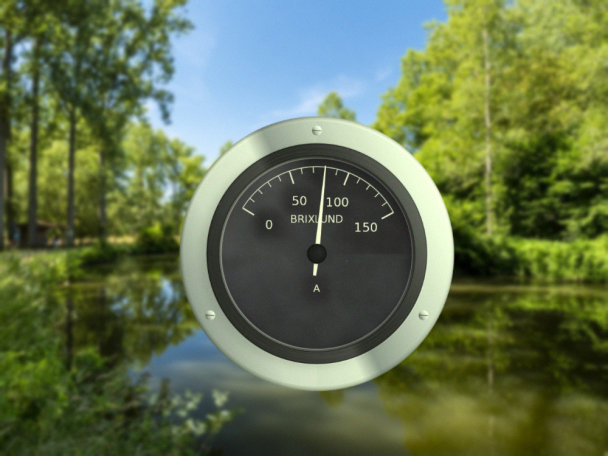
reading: A 80
